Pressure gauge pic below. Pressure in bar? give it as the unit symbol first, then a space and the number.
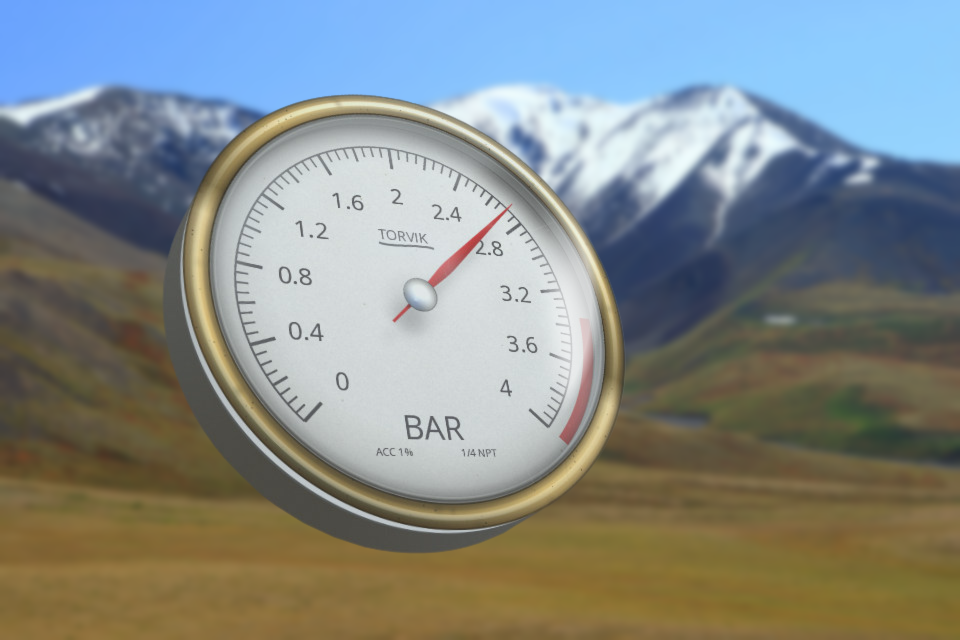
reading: bar 2.7
